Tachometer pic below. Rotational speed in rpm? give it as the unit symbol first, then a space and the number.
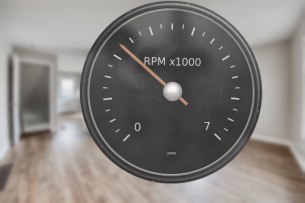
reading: rpm 2250
